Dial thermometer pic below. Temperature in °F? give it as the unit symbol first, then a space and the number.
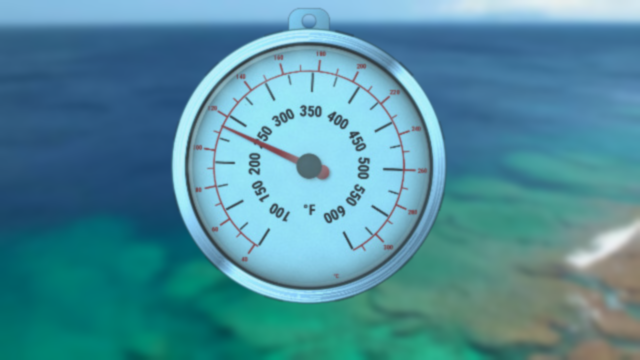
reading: °F 237.5
